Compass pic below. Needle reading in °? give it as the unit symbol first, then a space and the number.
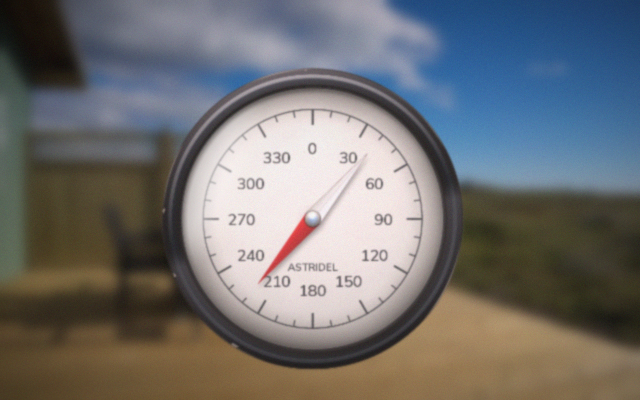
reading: ° 220
